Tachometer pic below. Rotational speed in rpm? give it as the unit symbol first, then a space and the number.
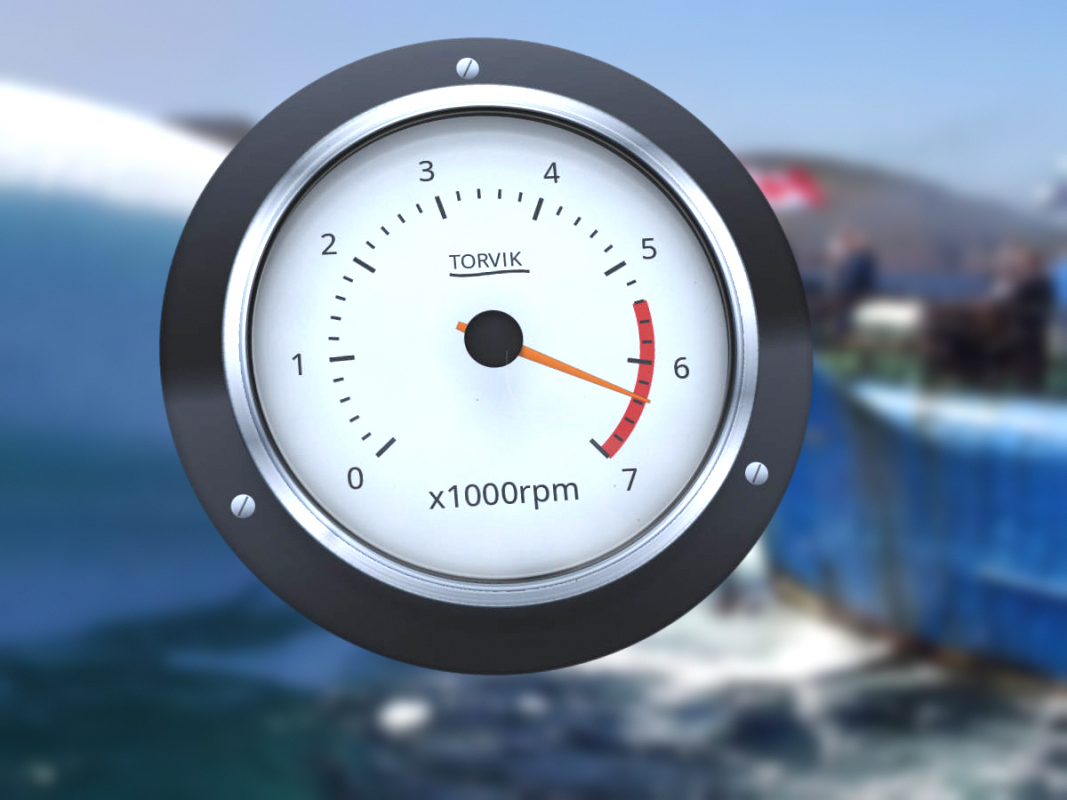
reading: rpm 6400
